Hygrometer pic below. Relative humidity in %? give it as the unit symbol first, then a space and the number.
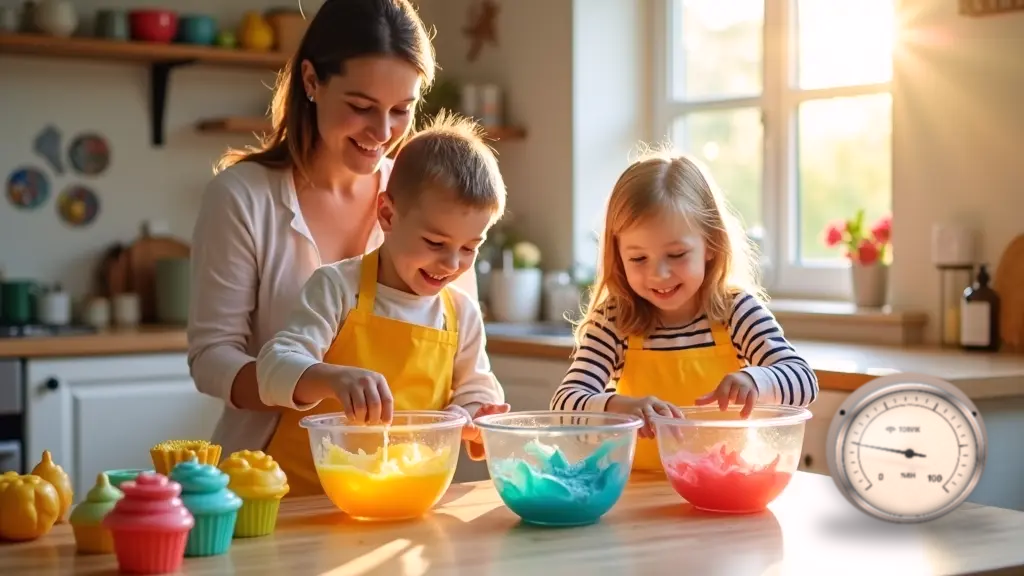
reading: % 20
